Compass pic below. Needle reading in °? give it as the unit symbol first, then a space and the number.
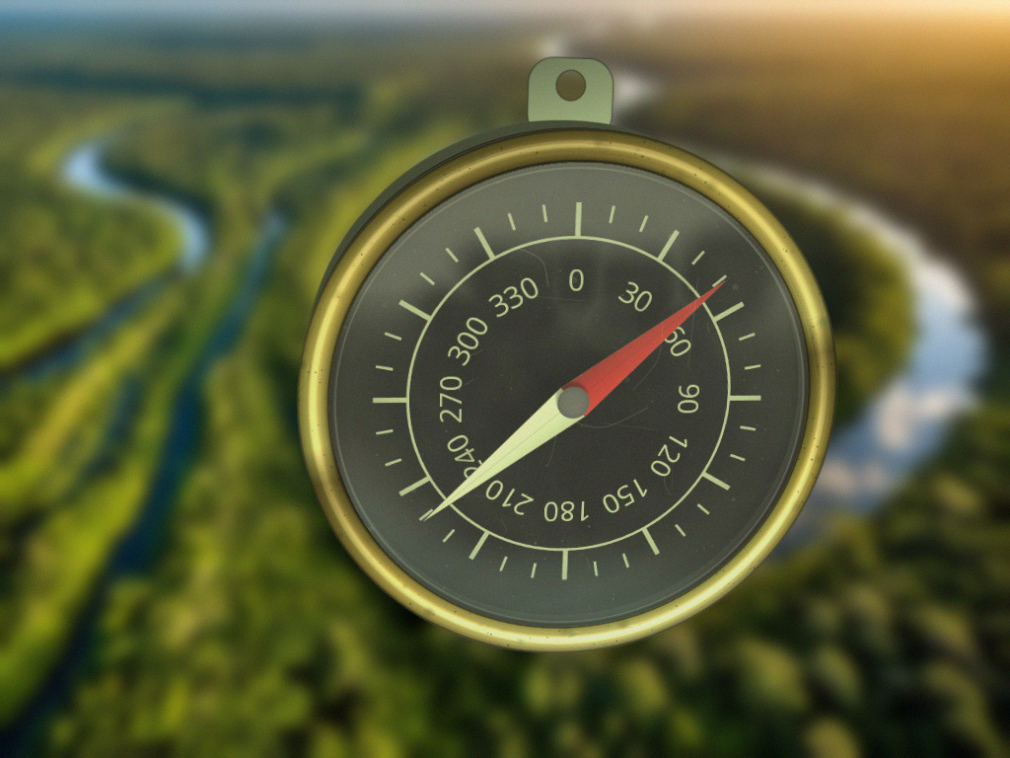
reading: ° 50
